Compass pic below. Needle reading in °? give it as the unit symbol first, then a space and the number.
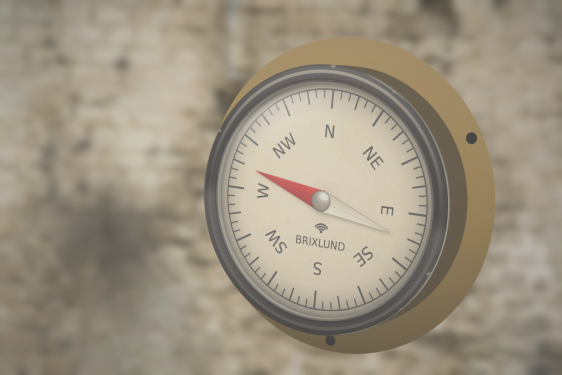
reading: ° 285
